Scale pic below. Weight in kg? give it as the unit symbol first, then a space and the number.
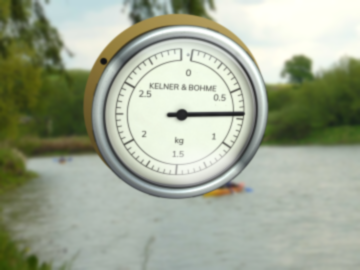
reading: kg 0.7
